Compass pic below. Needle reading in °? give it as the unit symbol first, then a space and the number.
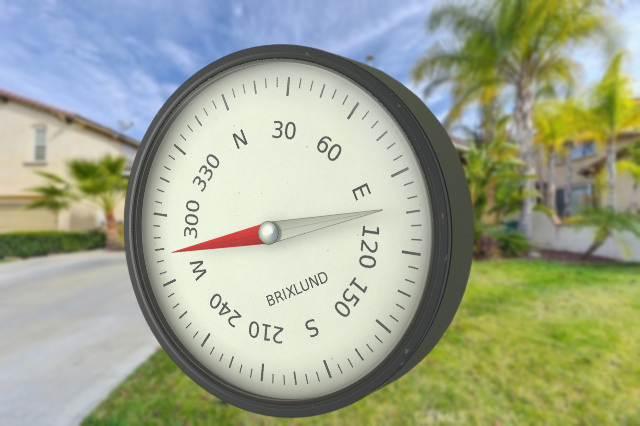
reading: ° 282.5
